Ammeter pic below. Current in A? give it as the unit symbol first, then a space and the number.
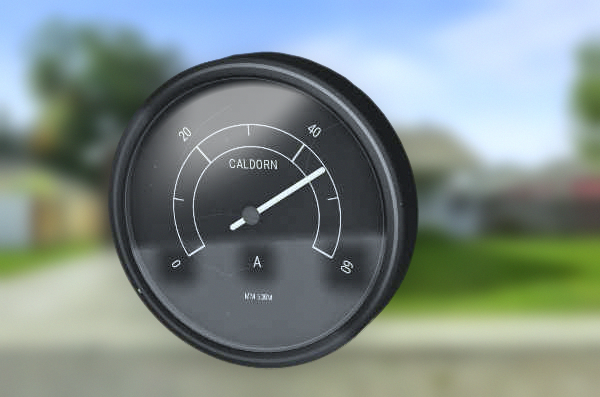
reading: A 45
